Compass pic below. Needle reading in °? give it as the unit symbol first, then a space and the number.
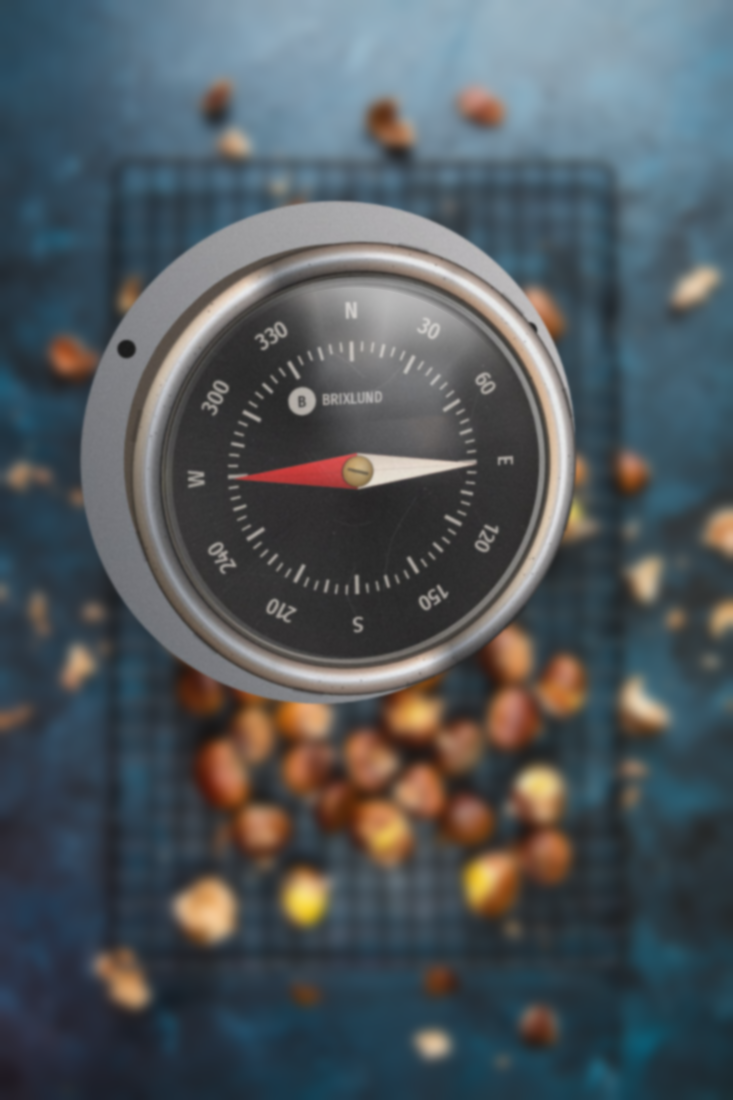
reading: ° 270
